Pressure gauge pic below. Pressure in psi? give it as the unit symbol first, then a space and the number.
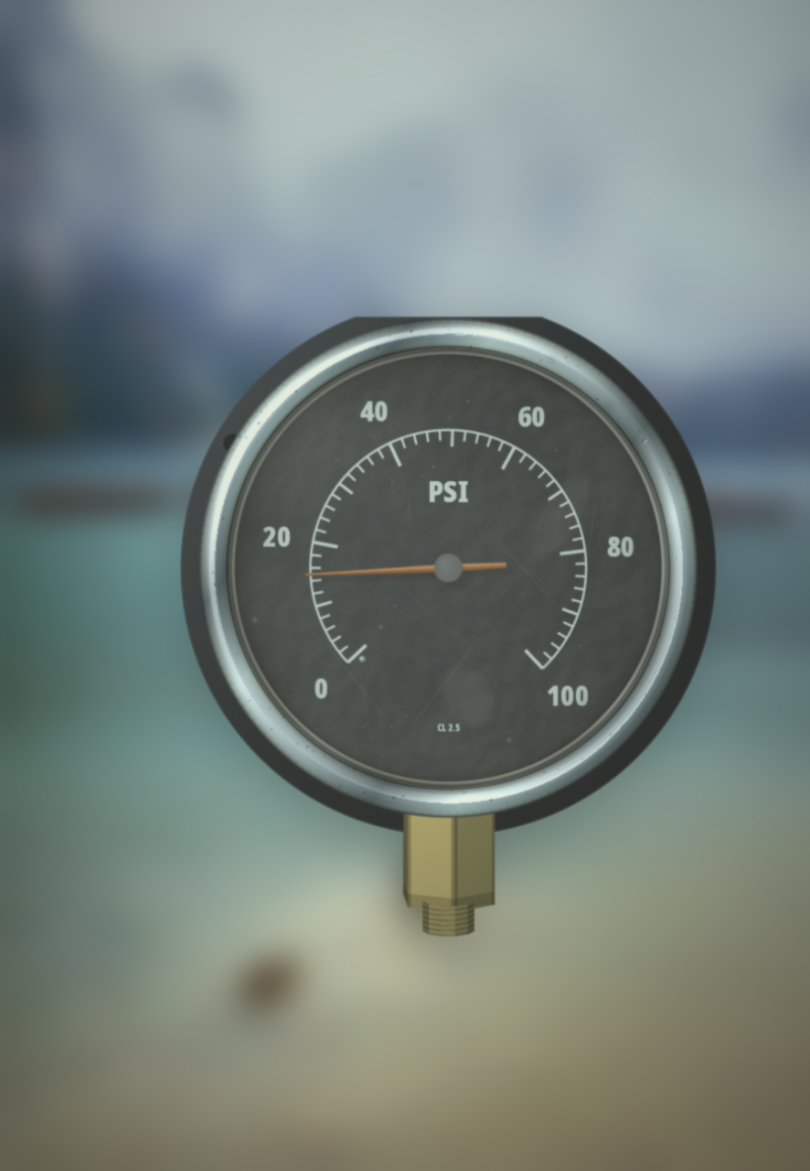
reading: psi 15
